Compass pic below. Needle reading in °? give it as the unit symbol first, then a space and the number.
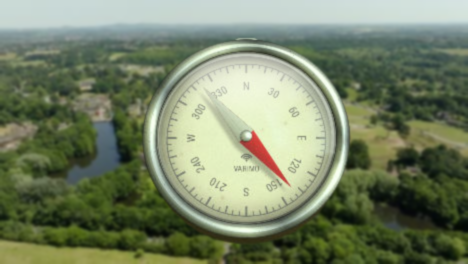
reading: ° 140
